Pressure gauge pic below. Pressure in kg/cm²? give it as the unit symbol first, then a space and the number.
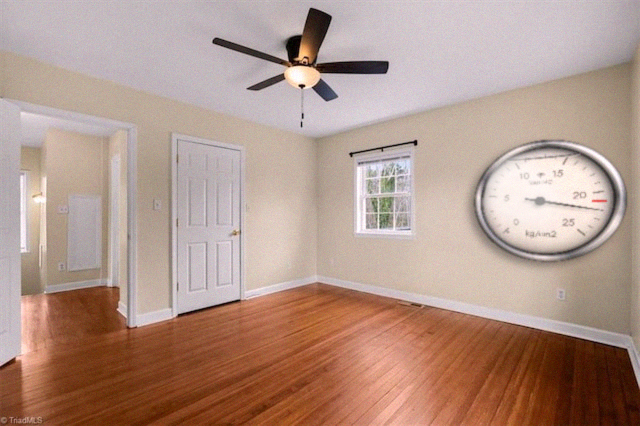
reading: kg/cm² 22
